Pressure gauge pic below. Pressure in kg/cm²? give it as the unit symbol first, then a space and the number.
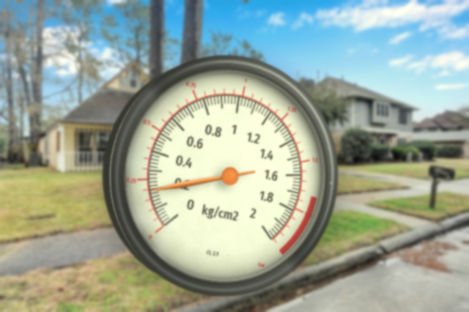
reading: kg/cm² 0.2
